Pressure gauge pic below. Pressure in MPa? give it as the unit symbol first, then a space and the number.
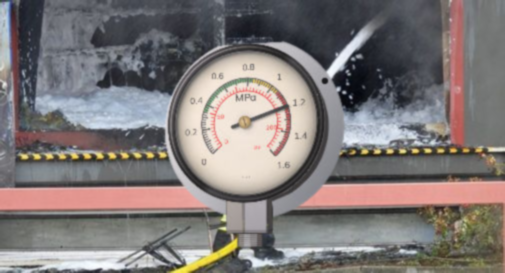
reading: MPa 1.2
